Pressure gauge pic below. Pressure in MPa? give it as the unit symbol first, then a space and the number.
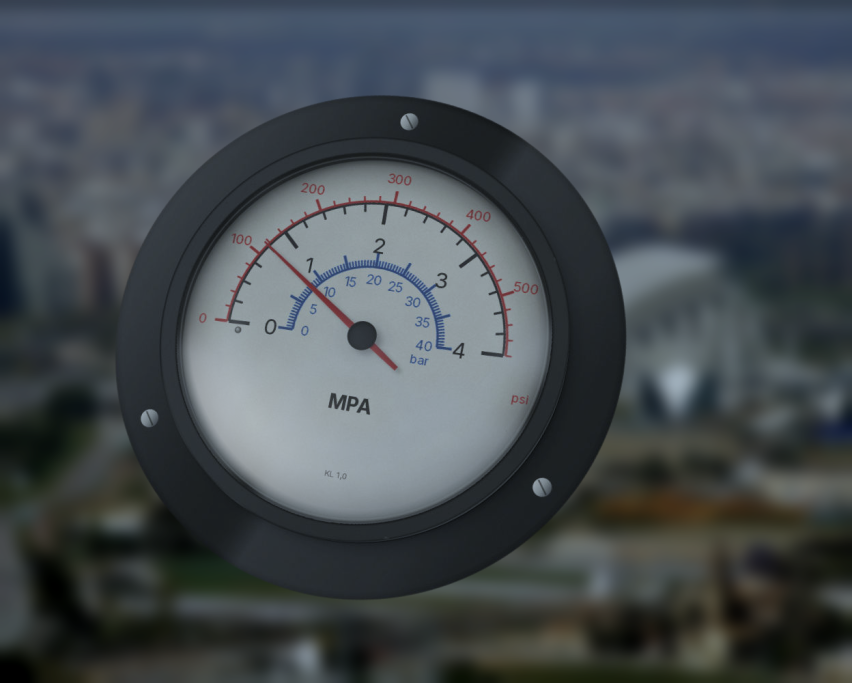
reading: MPa 0.8
